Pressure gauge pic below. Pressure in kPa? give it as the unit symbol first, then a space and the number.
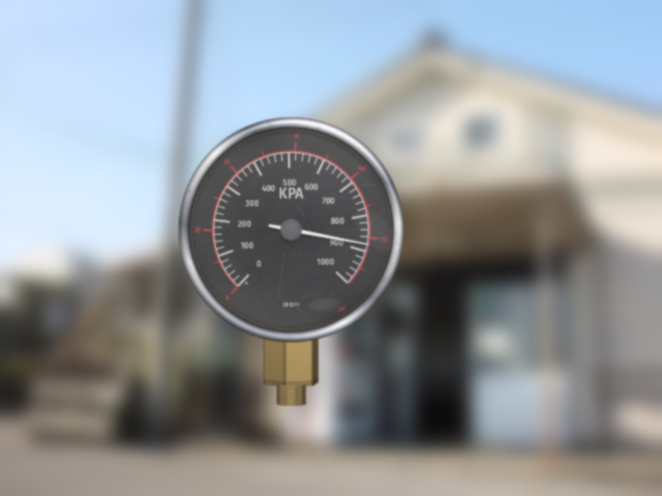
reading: kPa 880
